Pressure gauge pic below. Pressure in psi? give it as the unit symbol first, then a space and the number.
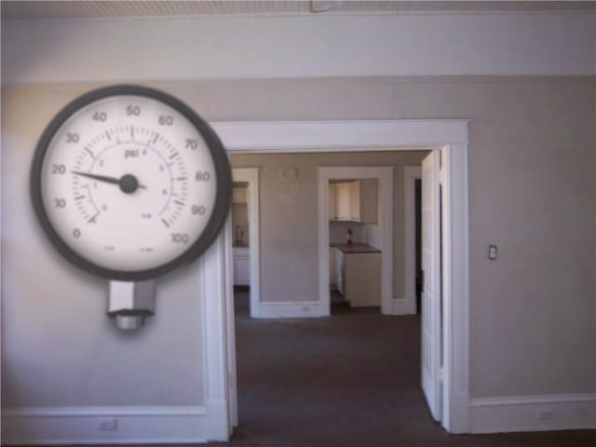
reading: psi 20
